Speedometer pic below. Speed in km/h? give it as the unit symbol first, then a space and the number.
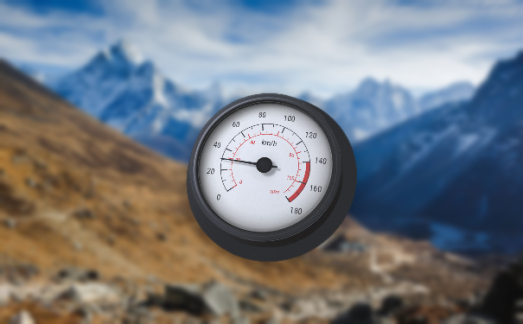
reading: km/h 30
